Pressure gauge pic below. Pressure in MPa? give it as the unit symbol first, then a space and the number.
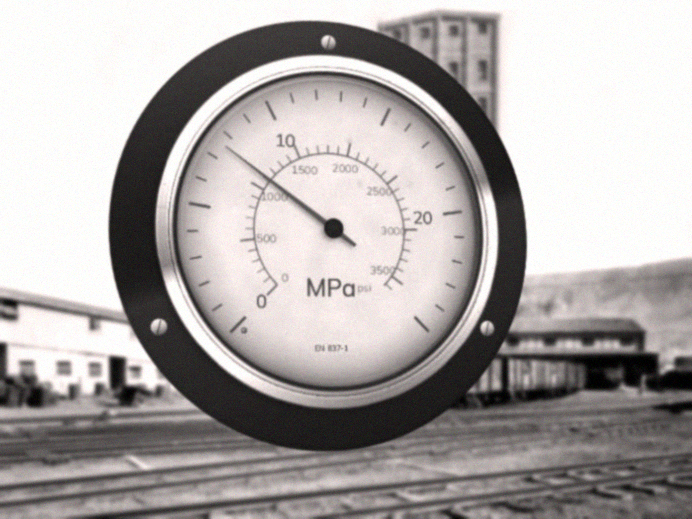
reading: MPa 7.5
